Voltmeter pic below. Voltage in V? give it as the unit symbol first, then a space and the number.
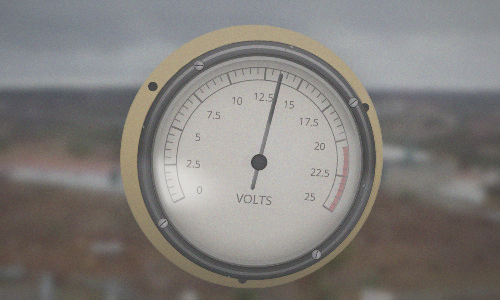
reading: V 13.5
